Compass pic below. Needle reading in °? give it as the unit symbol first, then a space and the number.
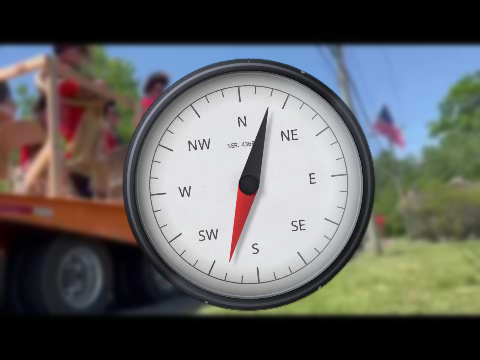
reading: ° 200
